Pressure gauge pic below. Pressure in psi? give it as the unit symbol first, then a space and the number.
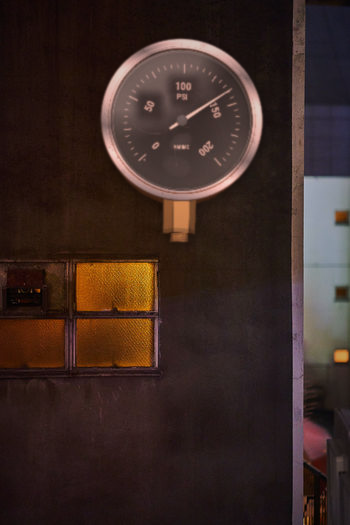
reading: psi 140
